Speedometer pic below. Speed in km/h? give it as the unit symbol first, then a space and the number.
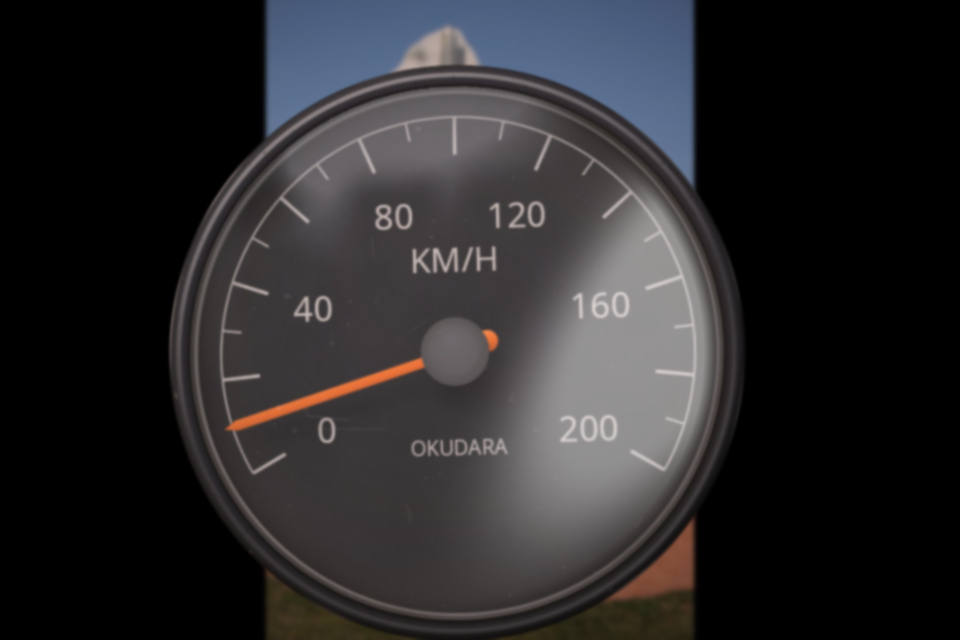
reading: km/h 10
